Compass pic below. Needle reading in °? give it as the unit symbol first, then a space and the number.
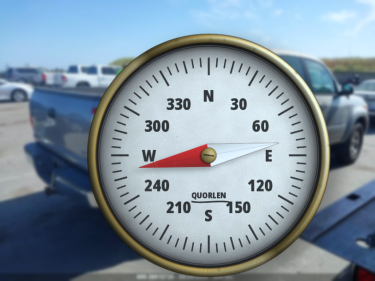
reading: ° 260
